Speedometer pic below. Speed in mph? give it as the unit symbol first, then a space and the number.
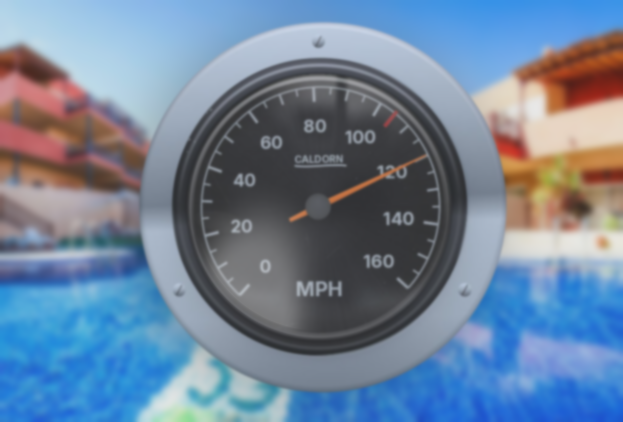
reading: mph 120
